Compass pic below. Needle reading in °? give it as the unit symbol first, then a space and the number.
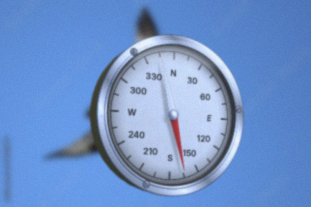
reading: ° 165
